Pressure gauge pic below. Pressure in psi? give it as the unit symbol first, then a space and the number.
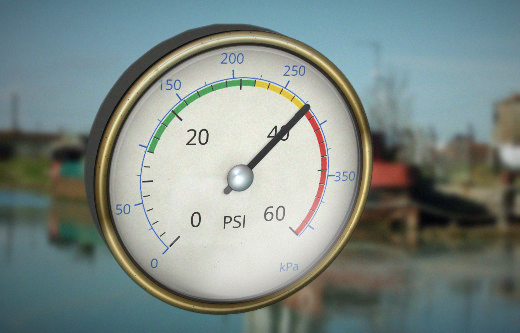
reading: psi 40
